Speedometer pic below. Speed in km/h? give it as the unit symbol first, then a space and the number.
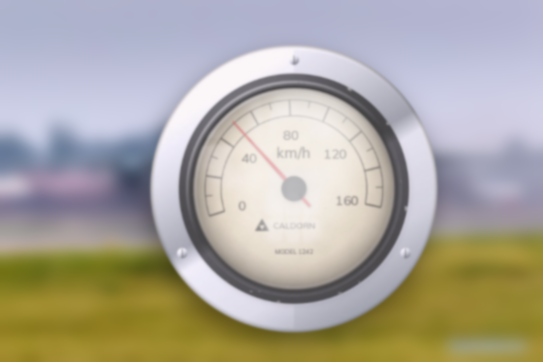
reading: km/h 50
